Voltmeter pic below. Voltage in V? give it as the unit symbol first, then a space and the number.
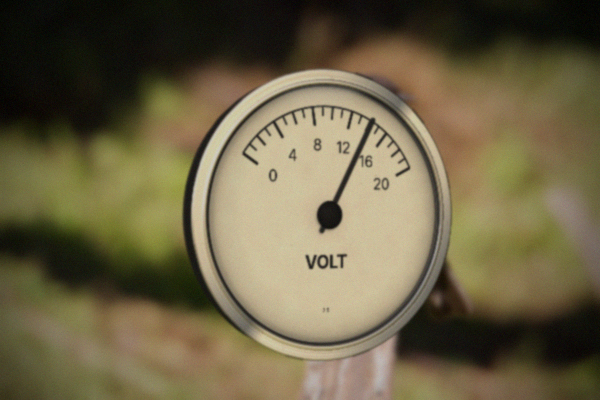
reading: V 14
